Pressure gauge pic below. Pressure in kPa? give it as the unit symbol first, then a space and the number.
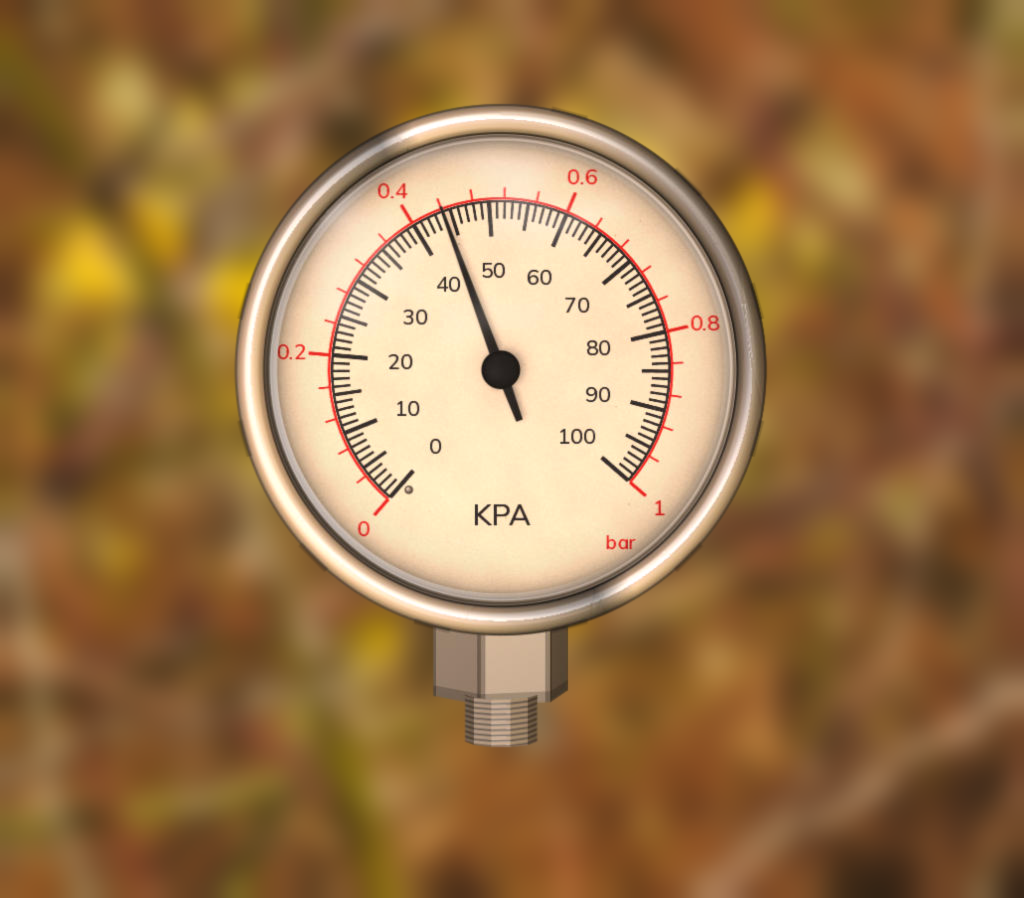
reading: kPa 44
